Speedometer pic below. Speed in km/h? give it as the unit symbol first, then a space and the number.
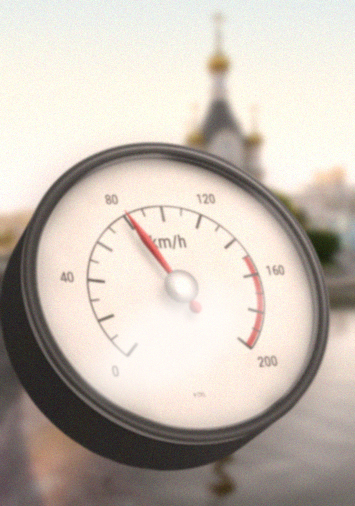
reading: km/h 80
